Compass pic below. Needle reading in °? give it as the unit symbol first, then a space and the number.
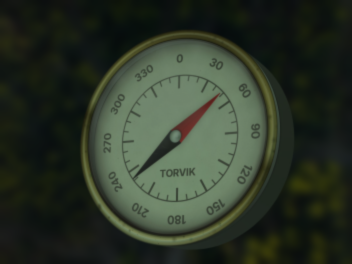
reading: ° 50
